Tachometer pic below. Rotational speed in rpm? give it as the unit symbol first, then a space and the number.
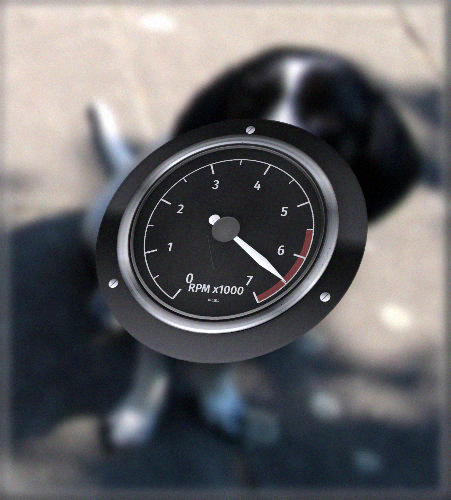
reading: rpm 6500
